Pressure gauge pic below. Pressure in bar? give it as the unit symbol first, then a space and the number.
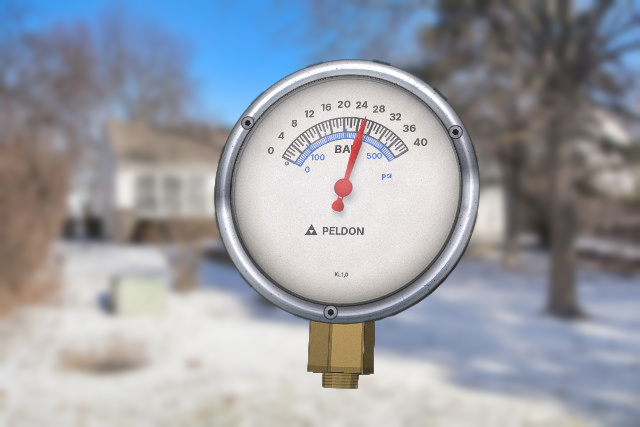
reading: bar 26
